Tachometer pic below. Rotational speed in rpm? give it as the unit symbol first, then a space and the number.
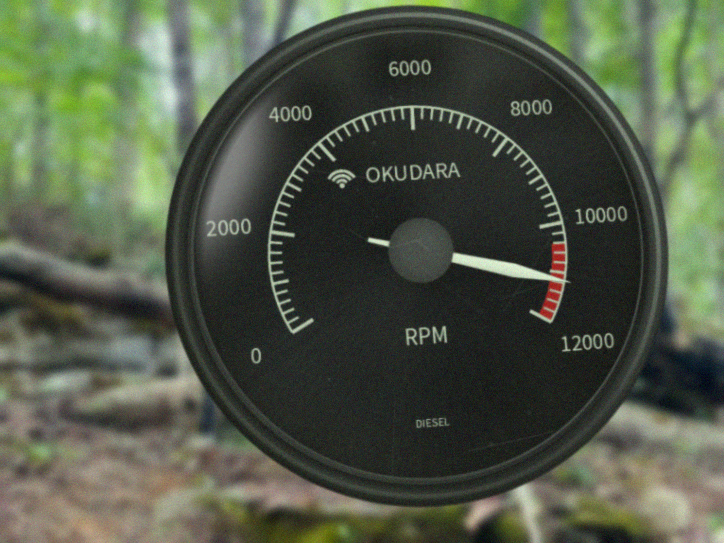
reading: rpm 11200
